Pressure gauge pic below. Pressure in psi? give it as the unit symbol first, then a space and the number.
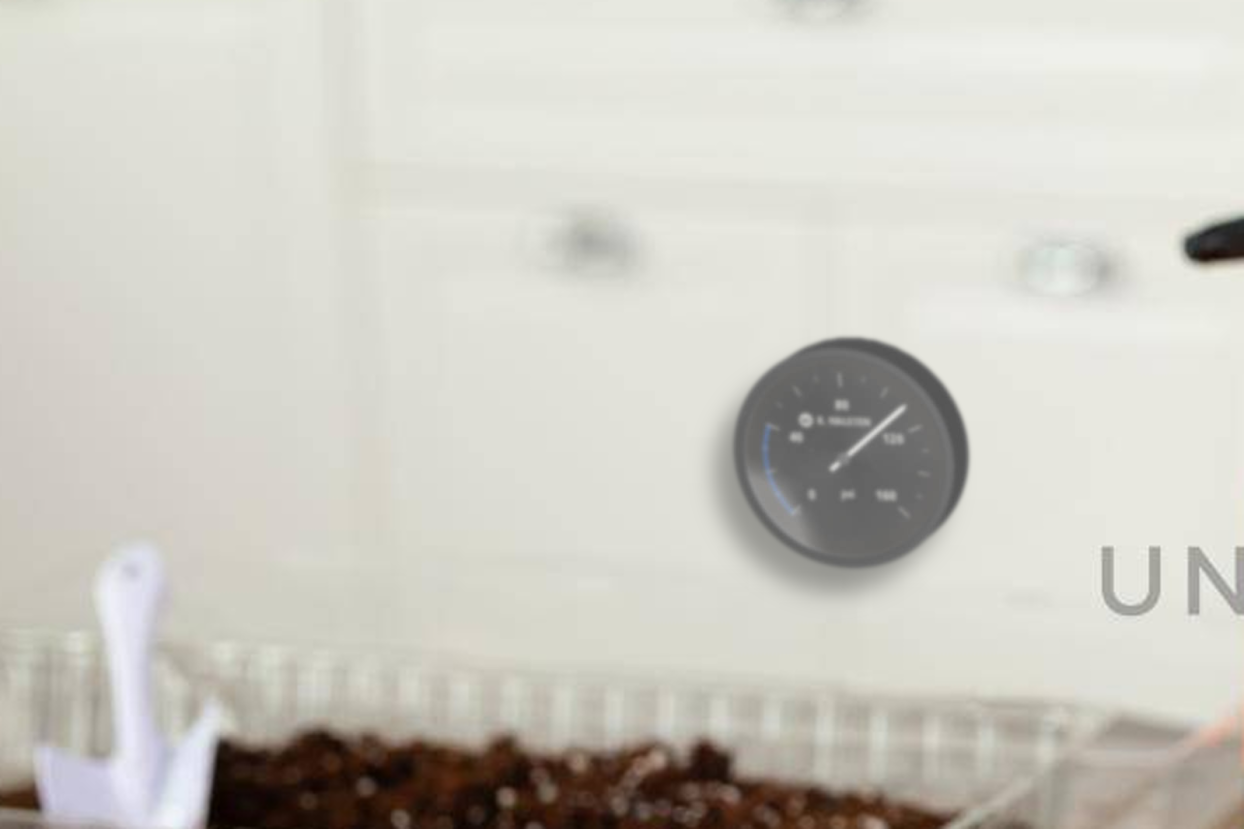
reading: psi 110
